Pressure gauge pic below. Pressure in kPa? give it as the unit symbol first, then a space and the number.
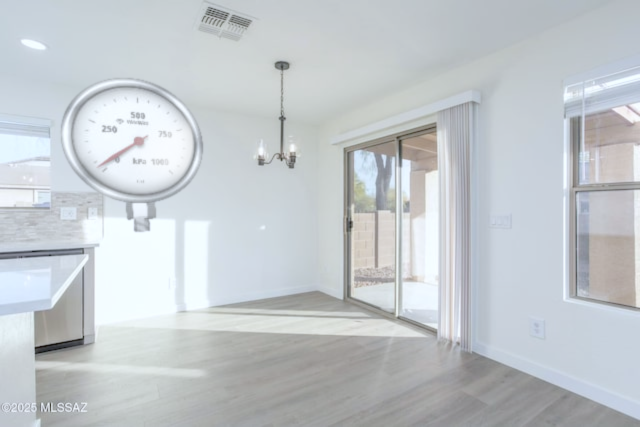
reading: kPa 25
